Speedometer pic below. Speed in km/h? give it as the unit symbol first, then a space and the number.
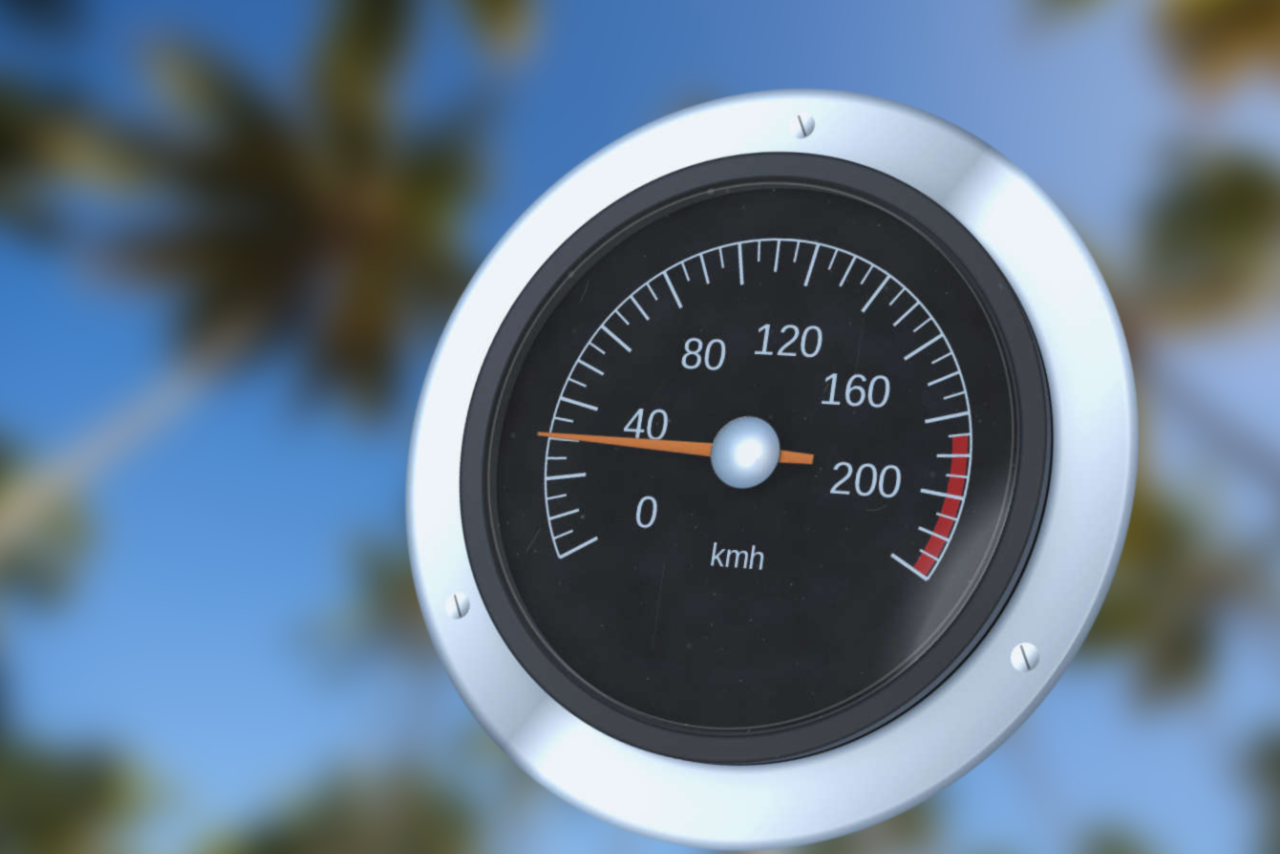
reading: km/h 30
